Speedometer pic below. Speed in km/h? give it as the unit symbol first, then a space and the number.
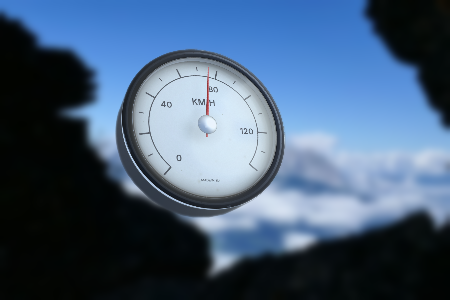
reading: km/h 75
